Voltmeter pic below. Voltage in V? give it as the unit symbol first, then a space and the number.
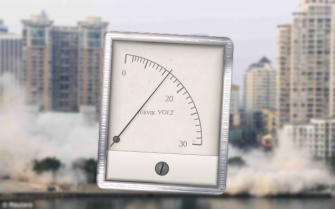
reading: V 16
